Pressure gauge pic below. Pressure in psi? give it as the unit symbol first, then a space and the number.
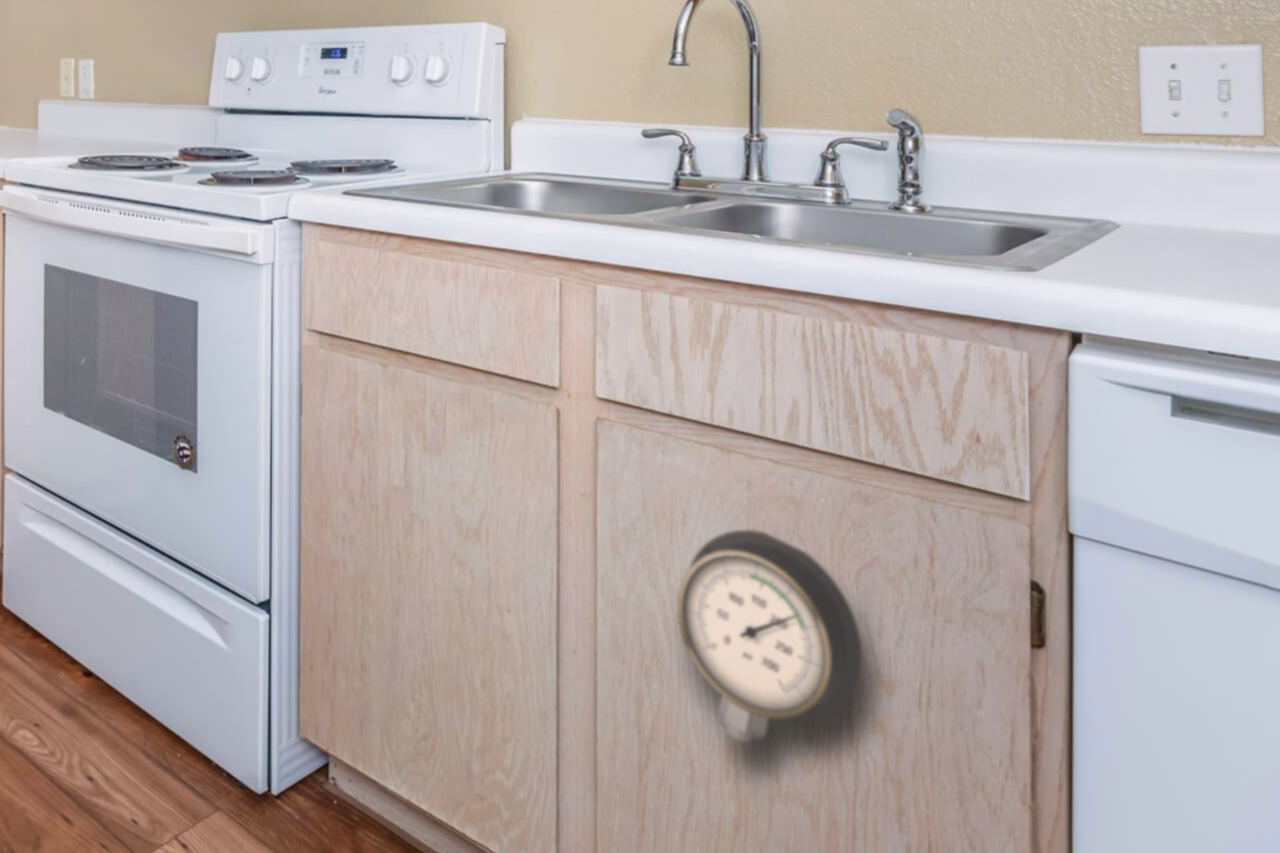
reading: psi 200
